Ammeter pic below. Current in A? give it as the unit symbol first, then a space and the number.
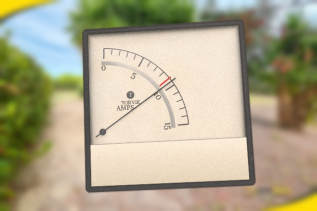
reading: A 9.5
